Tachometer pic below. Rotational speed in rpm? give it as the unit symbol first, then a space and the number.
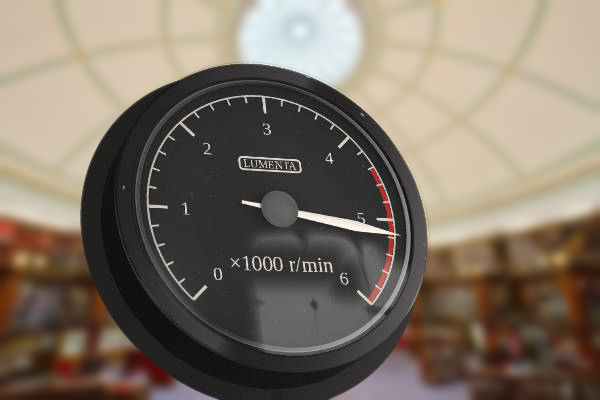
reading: rpm 5200
